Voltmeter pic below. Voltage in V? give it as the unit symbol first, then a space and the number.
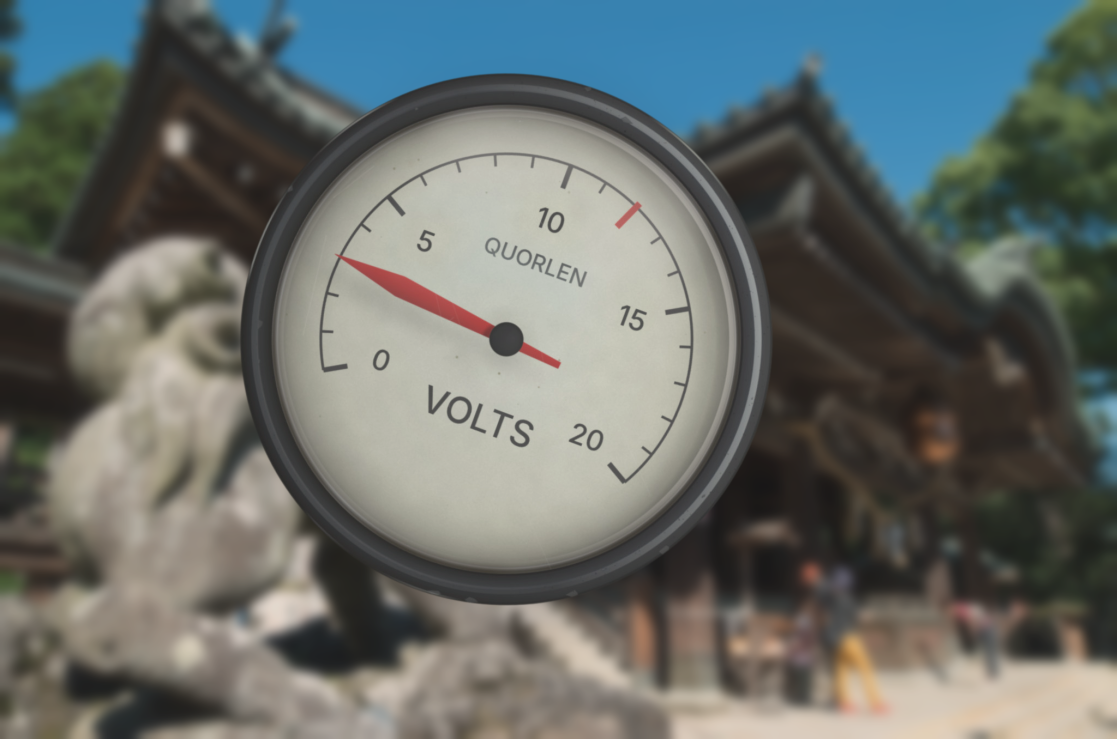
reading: V 3
